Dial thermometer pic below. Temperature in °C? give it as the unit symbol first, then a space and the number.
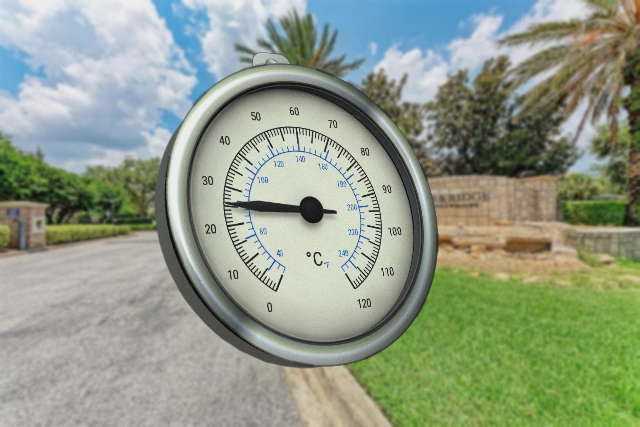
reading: °C 25
